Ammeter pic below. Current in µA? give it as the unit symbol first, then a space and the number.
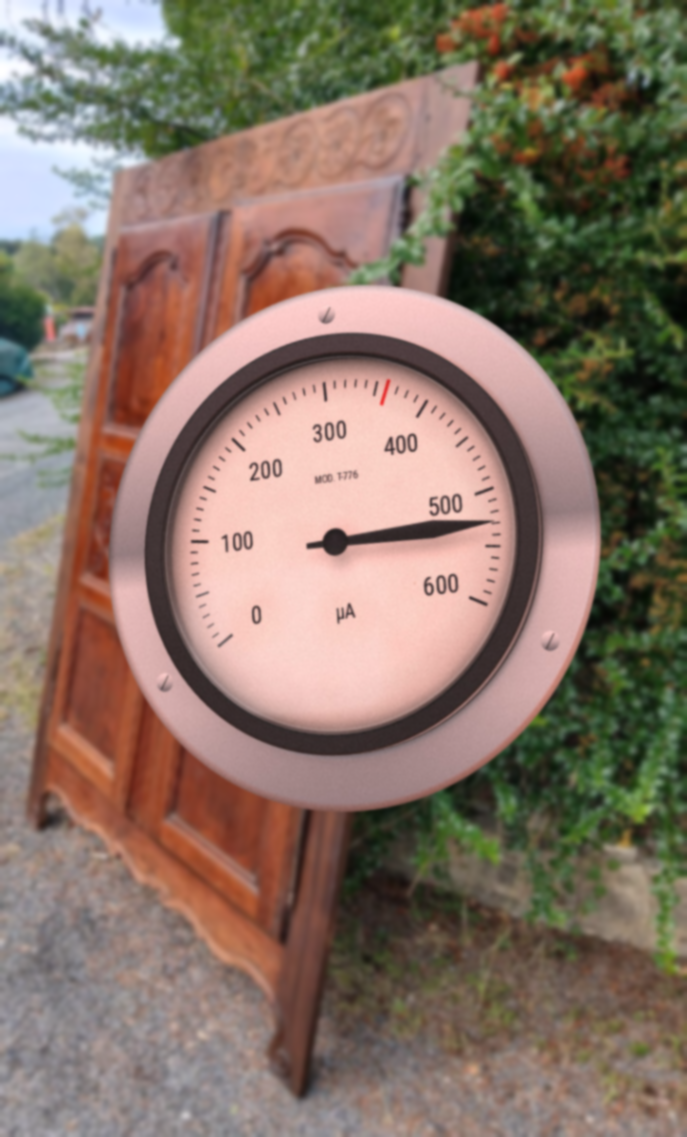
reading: µA 530
